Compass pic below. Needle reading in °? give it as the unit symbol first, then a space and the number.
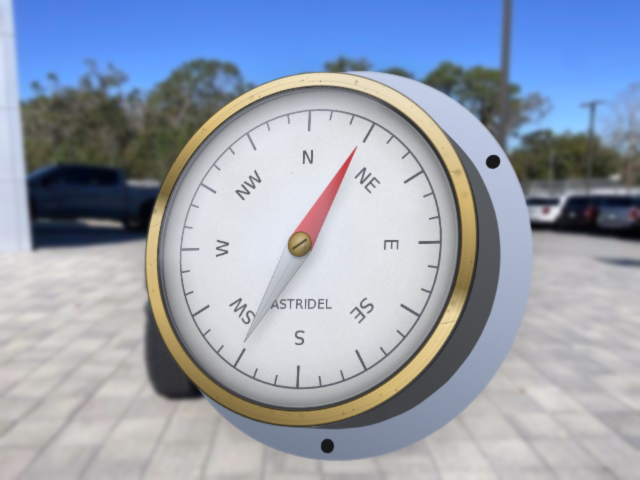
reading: ° 30
